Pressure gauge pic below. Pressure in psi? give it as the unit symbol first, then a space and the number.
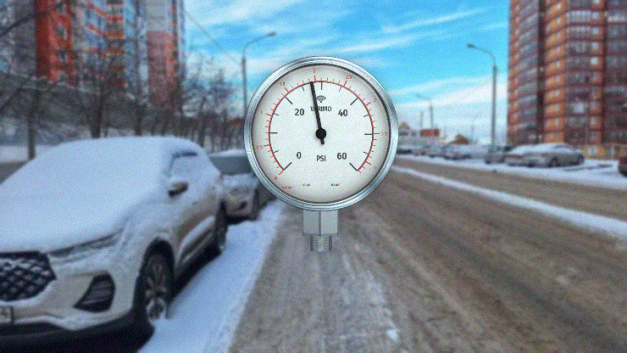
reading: psi 27.5
